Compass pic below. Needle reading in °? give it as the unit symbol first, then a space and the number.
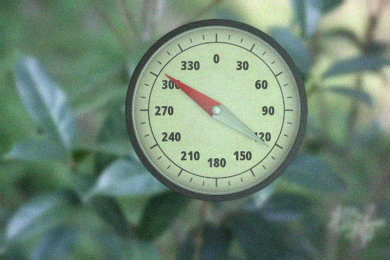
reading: ° 305
